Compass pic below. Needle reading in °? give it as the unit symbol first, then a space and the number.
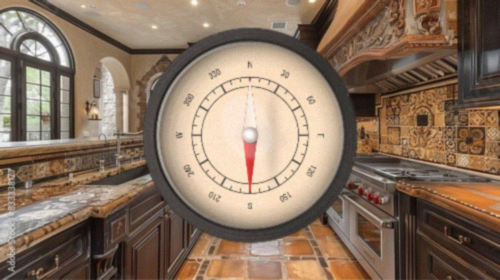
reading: ° 180
